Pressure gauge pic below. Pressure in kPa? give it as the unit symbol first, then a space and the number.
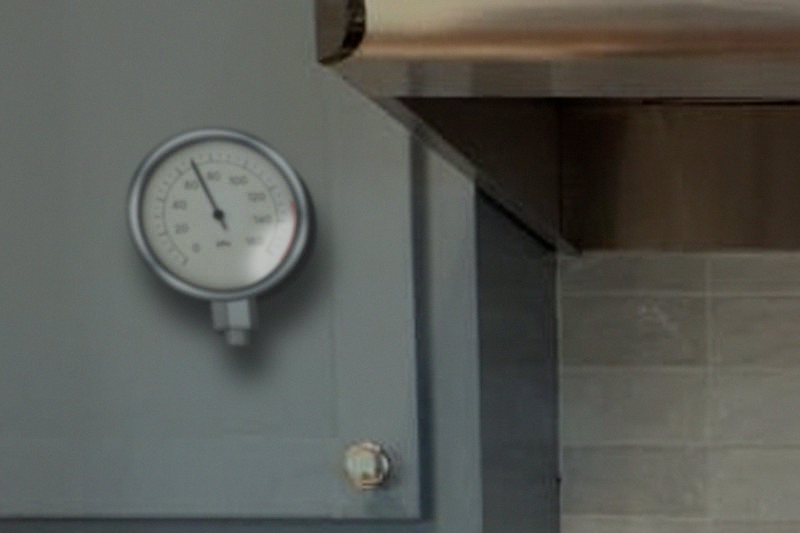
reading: kPa 70
